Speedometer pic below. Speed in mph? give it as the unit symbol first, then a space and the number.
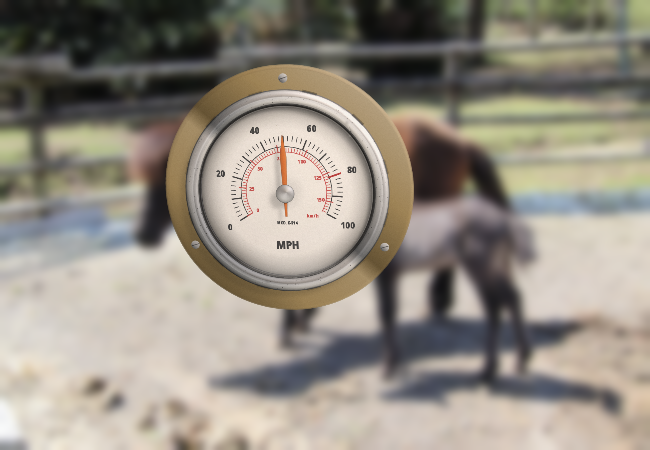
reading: mph 50
